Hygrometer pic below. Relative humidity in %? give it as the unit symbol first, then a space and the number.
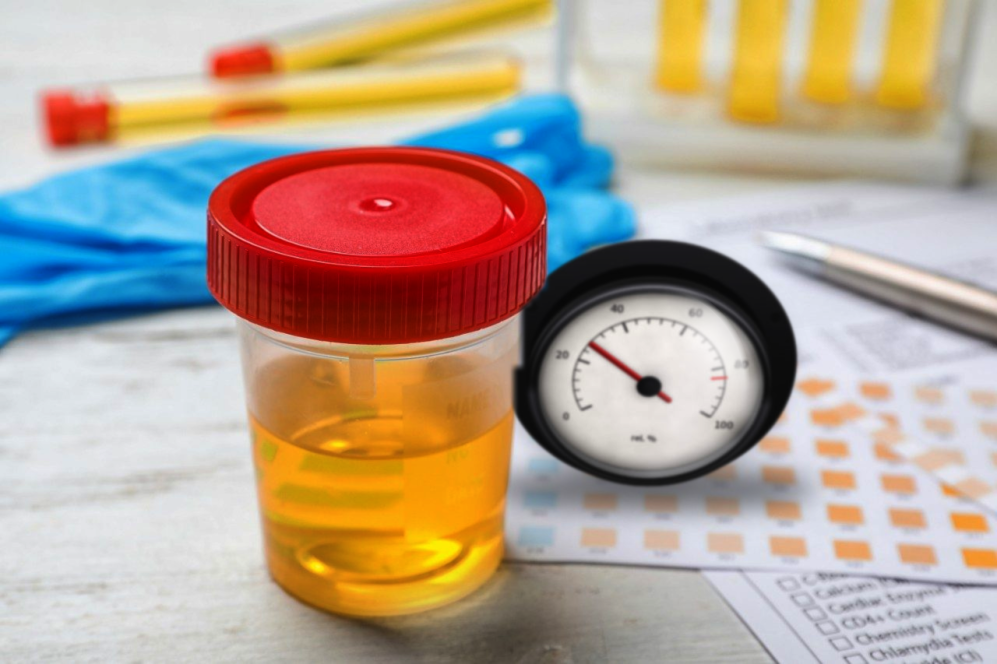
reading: % 28
